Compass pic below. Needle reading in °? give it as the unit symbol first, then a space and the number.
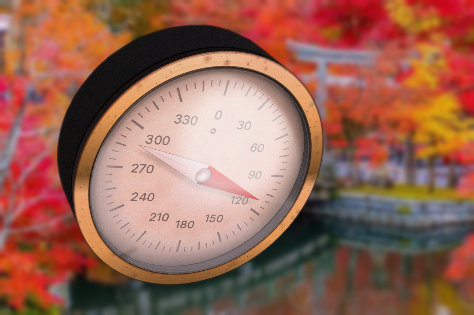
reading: ° 110
